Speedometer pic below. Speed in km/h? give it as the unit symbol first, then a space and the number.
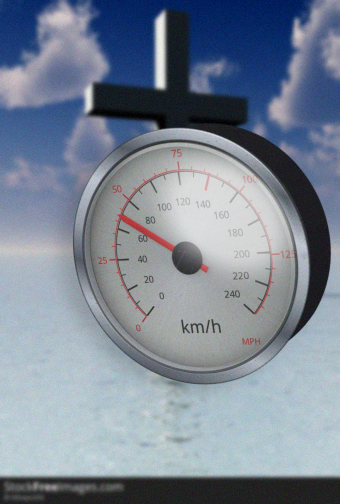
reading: km/h 70
